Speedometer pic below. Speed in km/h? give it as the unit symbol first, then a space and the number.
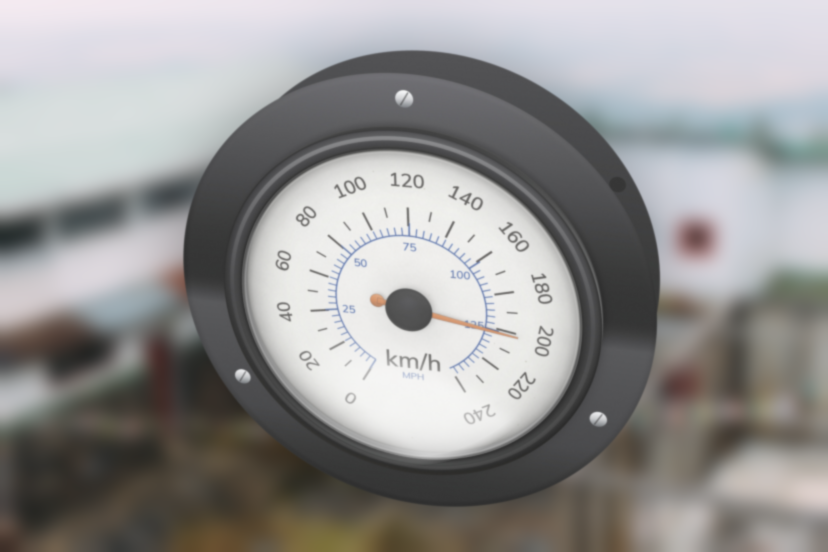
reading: km/h 200
